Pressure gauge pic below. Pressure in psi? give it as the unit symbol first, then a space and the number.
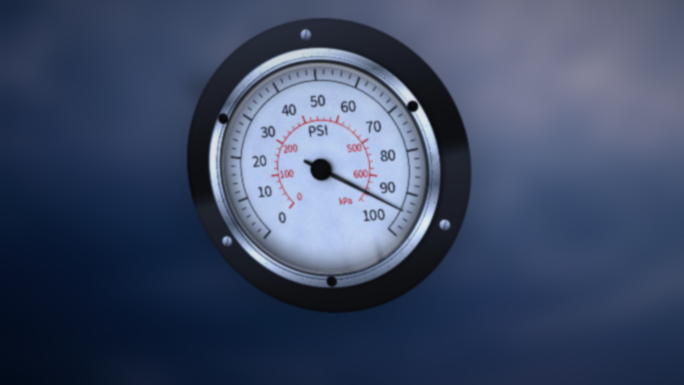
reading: psi 94
